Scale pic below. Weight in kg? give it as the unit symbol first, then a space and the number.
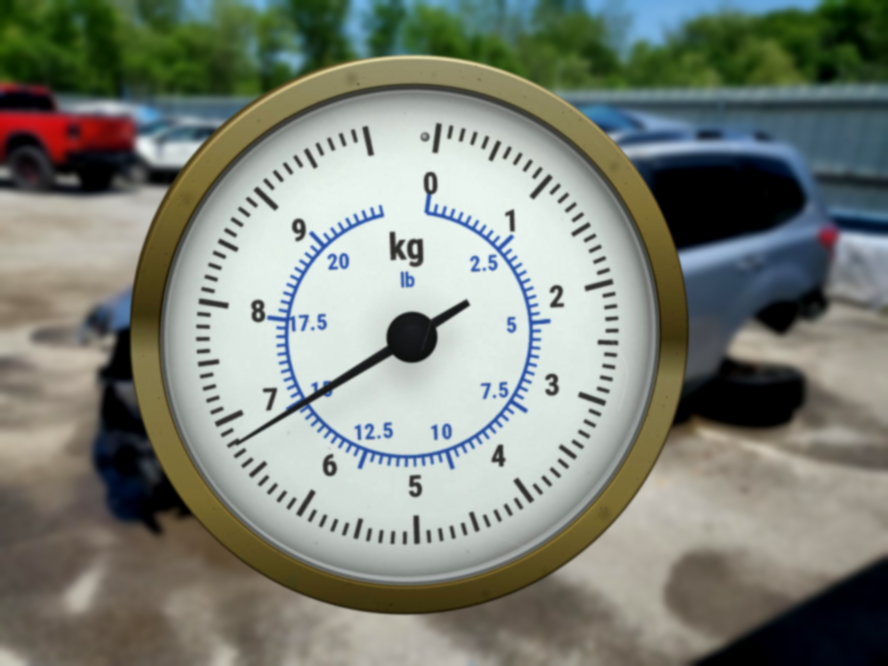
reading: kg 6.8
